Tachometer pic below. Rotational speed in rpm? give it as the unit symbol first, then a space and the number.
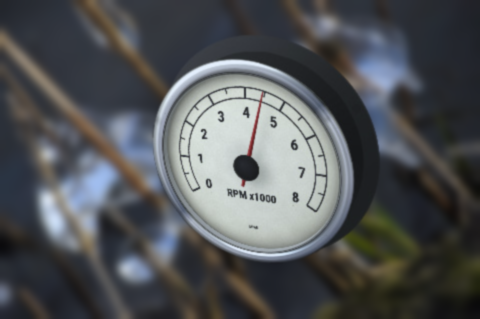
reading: rpm 4500
